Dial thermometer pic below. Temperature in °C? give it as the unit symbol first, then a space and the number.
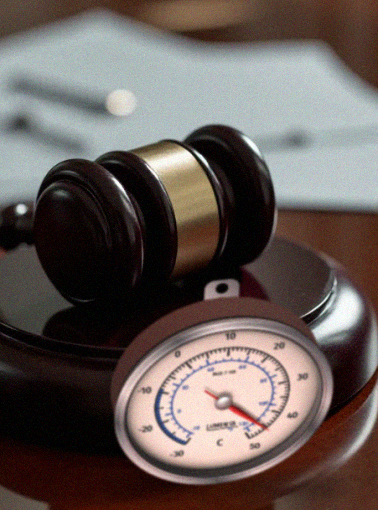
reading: °C 45
